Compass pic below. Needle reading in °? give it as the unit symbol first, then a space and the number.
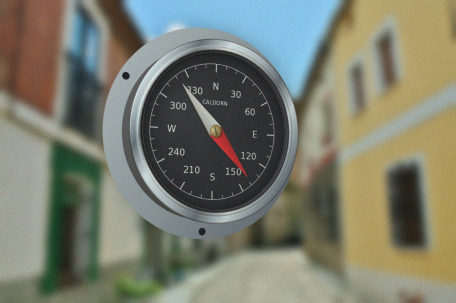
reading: ° 140
